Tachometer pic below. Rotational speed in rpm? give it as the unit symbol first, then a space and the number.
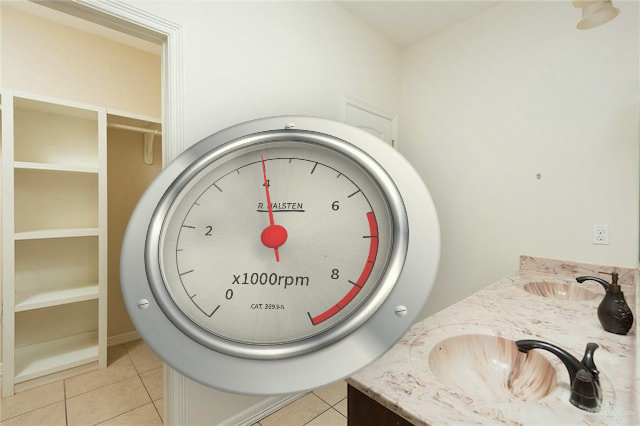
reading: rpm 4000
